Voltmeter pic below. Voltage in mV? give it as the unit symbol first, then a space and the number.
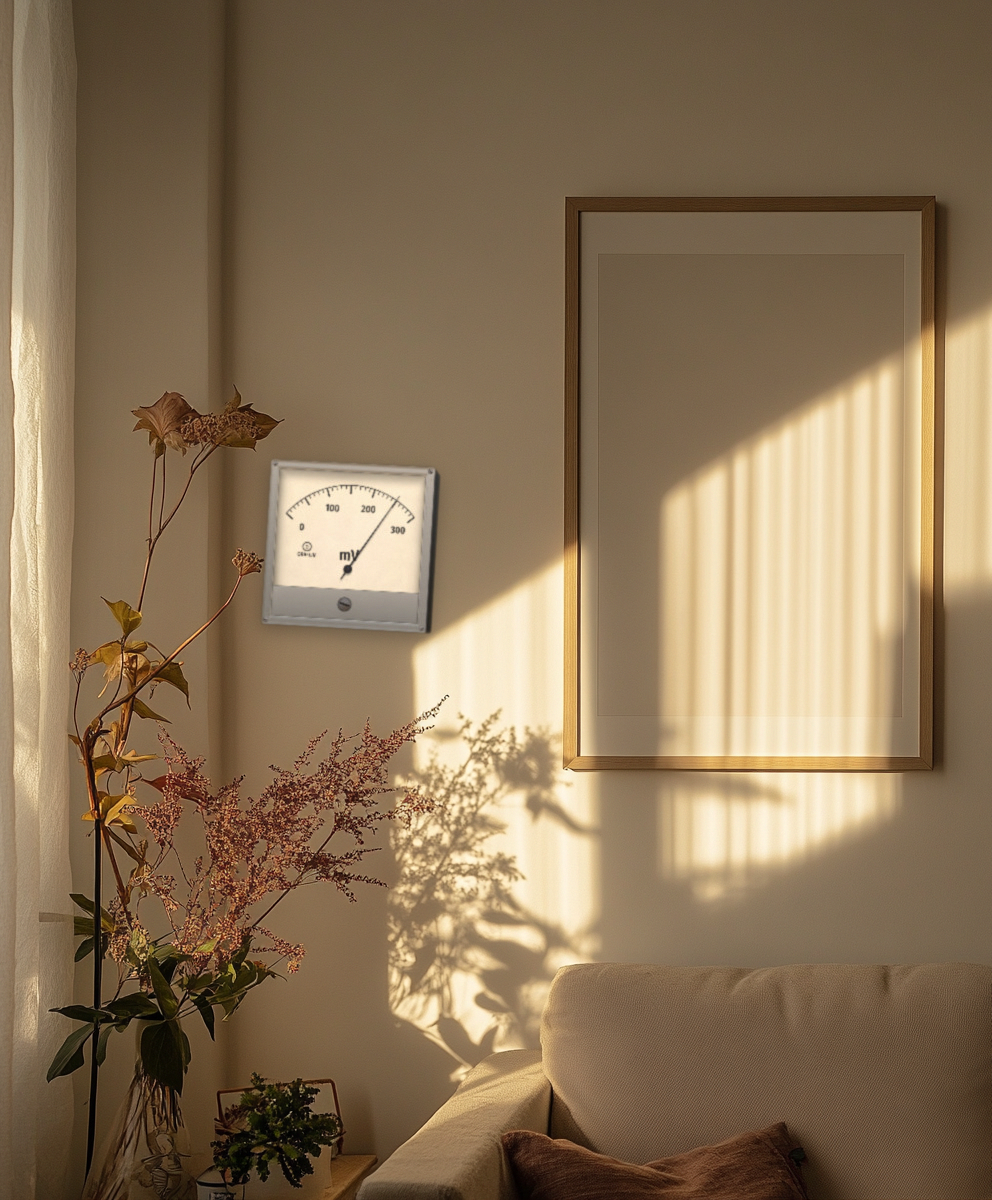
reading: mV 250
